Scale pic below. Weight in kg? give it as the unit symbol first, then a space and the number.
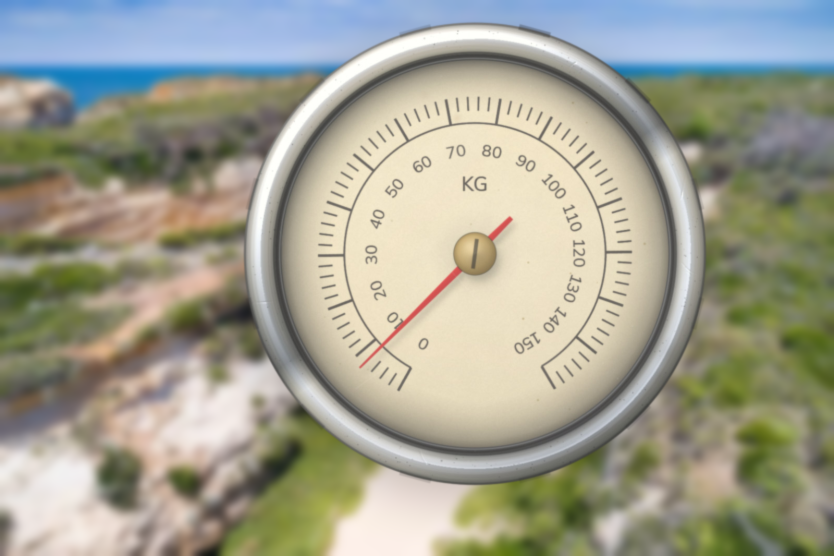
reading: kg 8
